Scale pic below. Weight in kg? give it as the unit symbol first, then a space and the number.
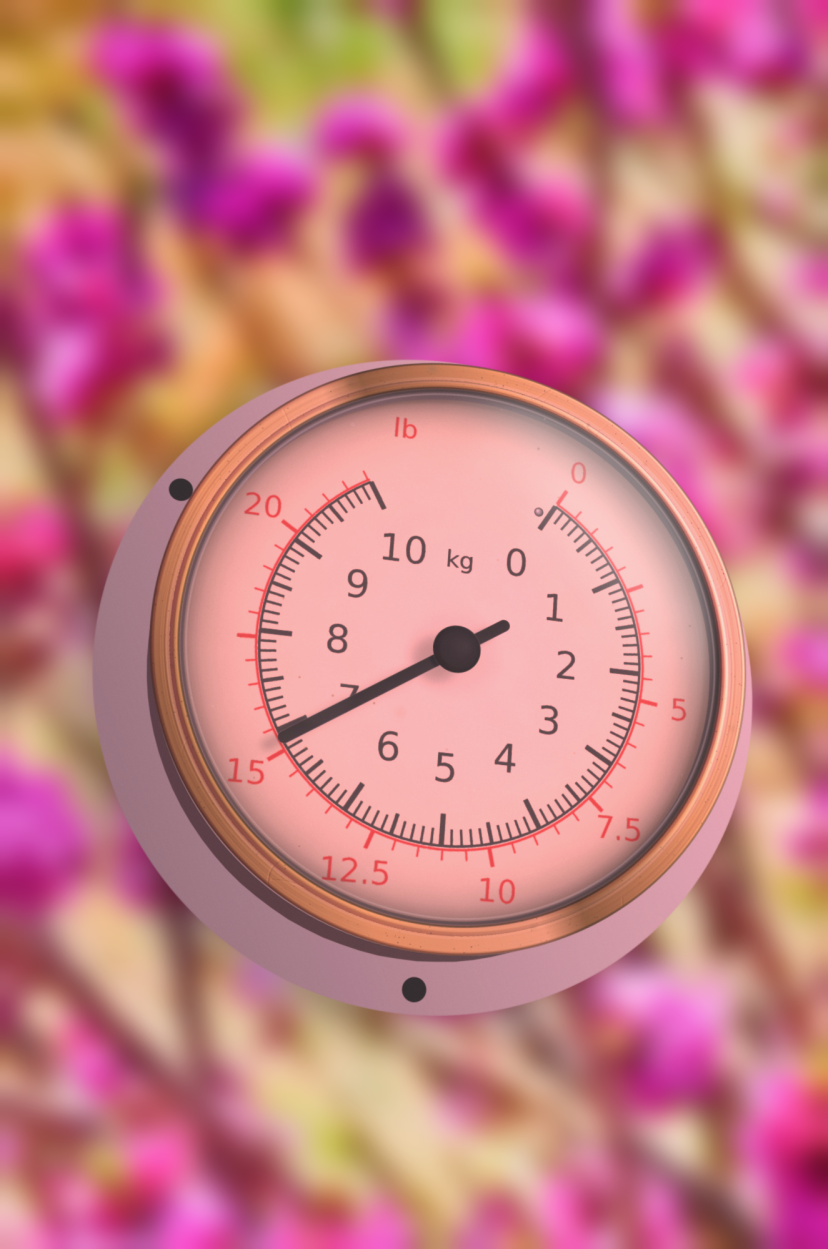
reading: kg 6.9
